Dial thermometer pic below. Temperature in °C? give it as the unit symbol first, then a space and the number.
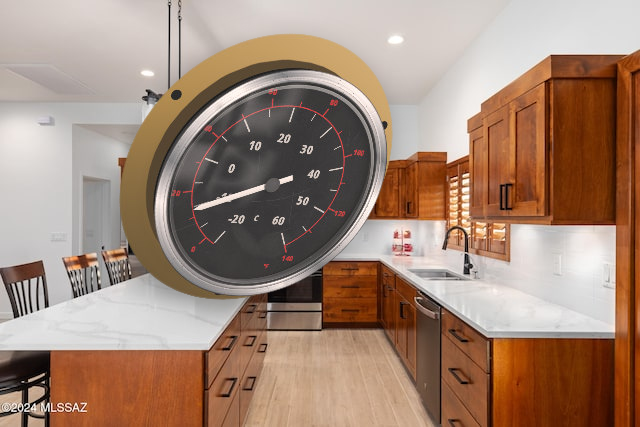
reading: °C -10
